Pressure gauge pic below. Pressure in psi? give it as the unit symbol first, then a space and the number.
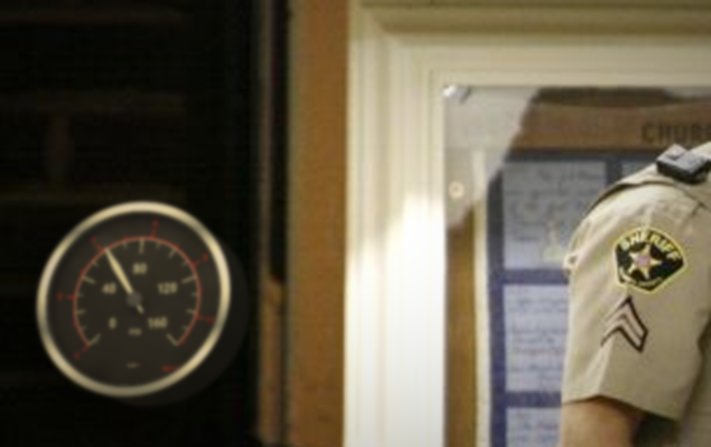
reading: psi 60
